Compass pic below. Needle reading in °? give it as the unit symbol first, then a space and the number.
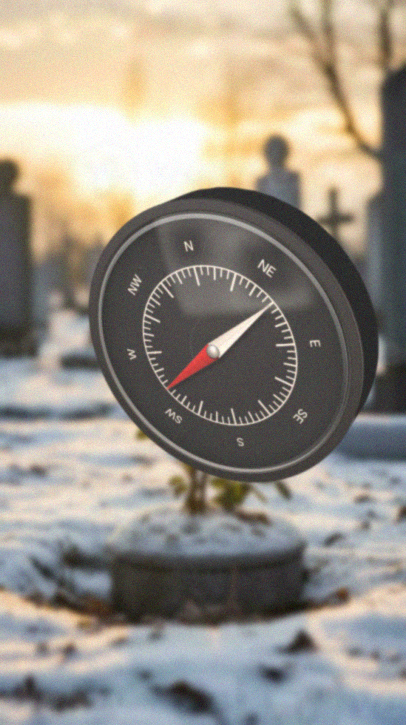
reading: ° 240
